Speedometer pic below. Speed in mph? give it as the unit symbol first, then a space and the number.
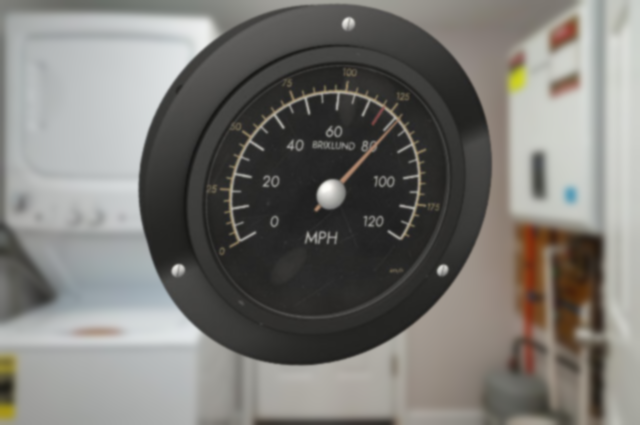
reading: mph 80
